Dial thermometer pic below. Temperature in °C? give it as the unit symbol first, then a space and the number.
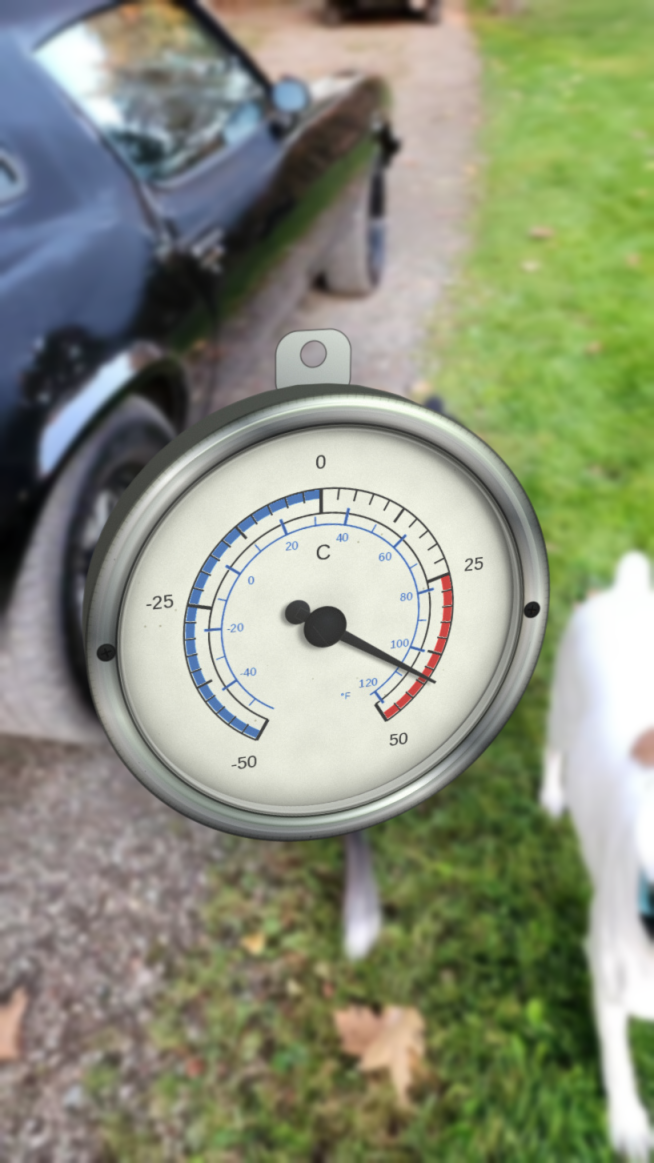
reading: °C 41.25
